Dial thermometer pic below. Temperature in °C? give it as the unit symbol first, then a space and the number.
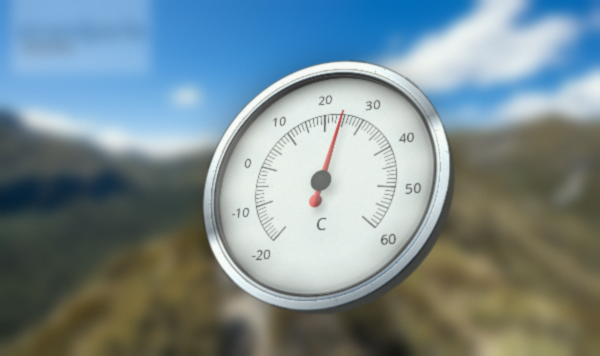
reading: °C 25
